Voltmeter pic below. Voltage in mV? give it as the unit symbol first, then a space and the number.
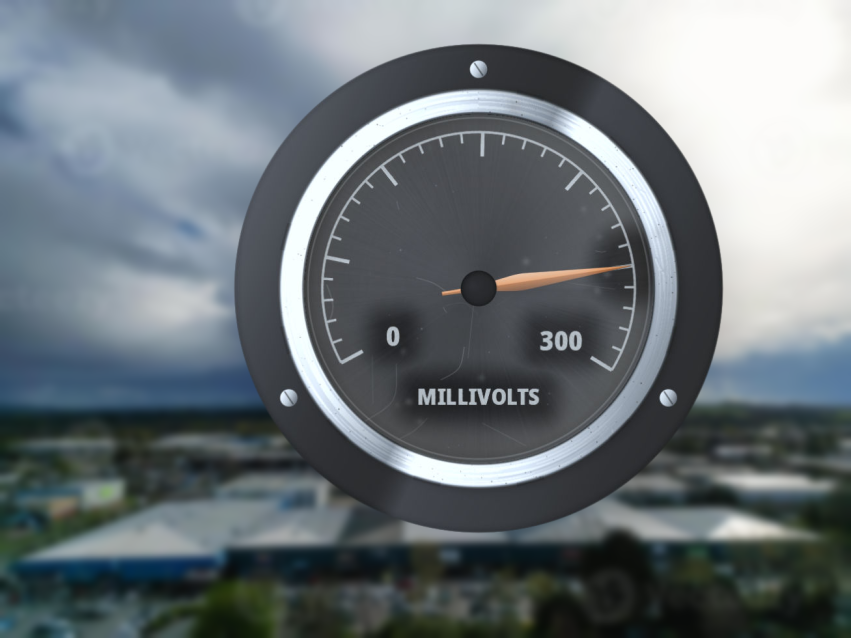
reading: mV 250
